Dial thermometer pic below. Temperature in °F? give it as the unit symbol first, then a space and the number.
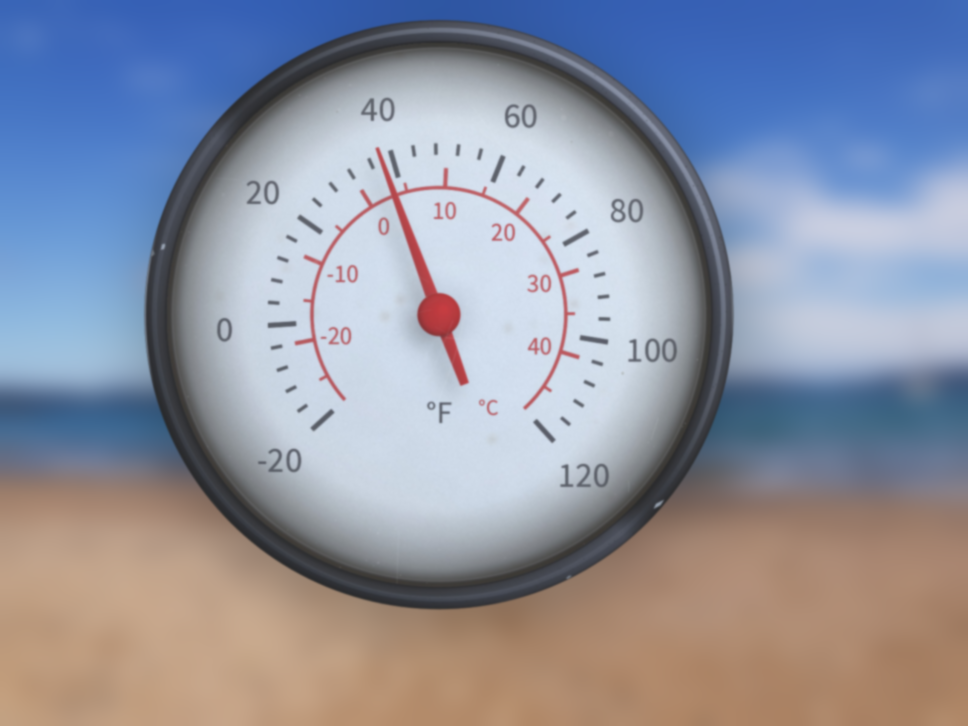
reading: °F 38
